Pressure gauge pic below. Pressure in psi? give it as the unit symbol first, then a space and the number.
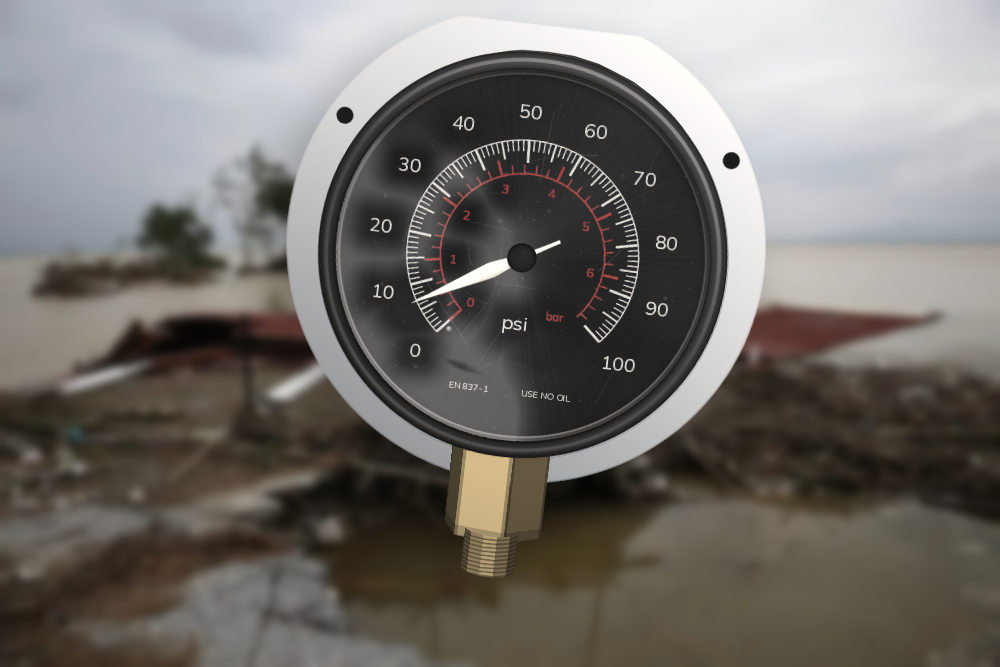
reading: psi 7
